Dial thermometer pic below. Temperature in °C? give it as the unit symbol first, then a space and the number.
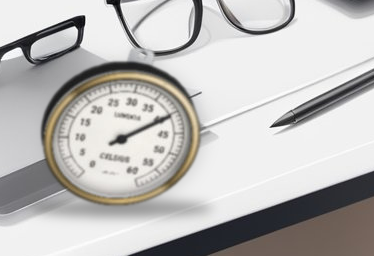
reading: °C 40
